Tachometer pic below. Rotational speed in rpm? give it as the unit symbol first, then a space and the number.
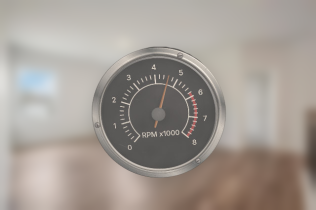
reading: rpm 4600
